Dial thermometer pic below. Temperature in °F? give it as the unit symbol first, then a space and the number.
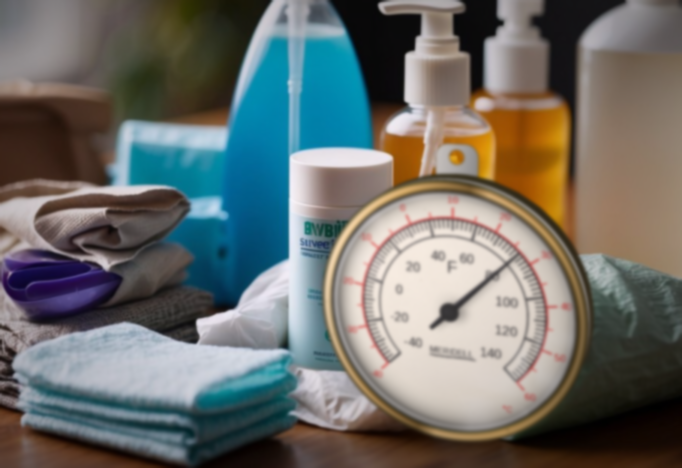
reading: °F 80
